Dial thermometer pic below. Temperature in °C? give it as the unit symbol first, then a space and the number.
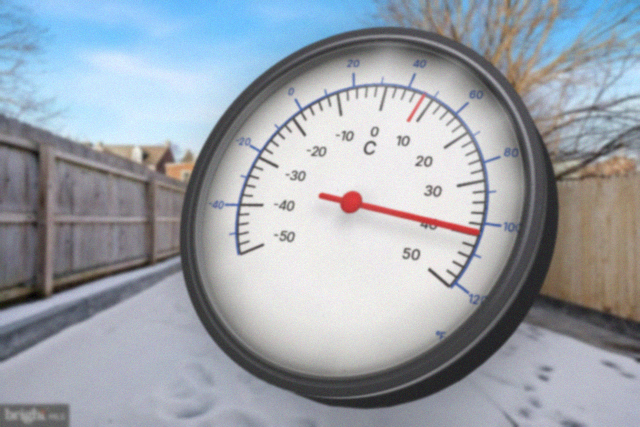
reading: °C 40
